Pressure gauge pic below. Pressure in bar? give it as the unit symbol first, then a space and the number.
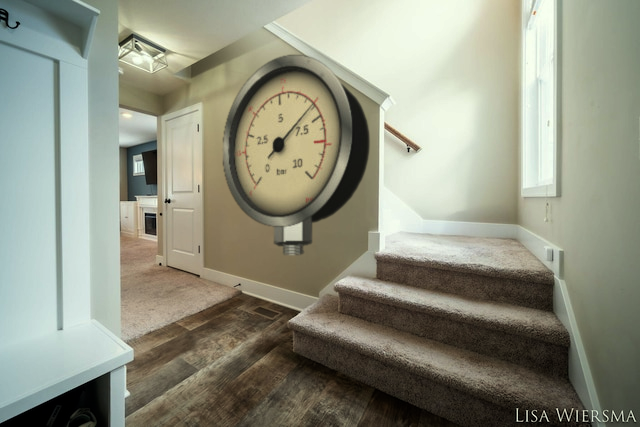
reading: bar 7
